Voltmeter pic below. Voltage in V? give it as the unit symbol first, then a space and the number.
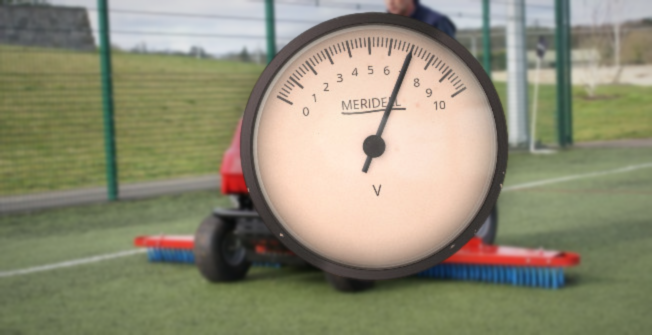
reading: V 7
